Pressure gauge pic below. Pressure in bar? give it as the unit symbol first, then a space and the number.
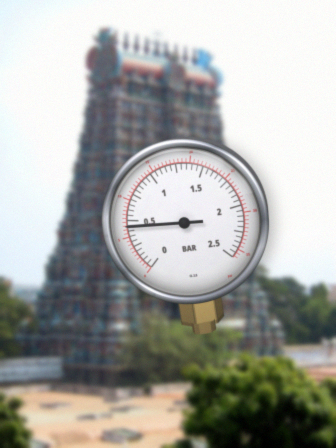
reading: bar 0.45
